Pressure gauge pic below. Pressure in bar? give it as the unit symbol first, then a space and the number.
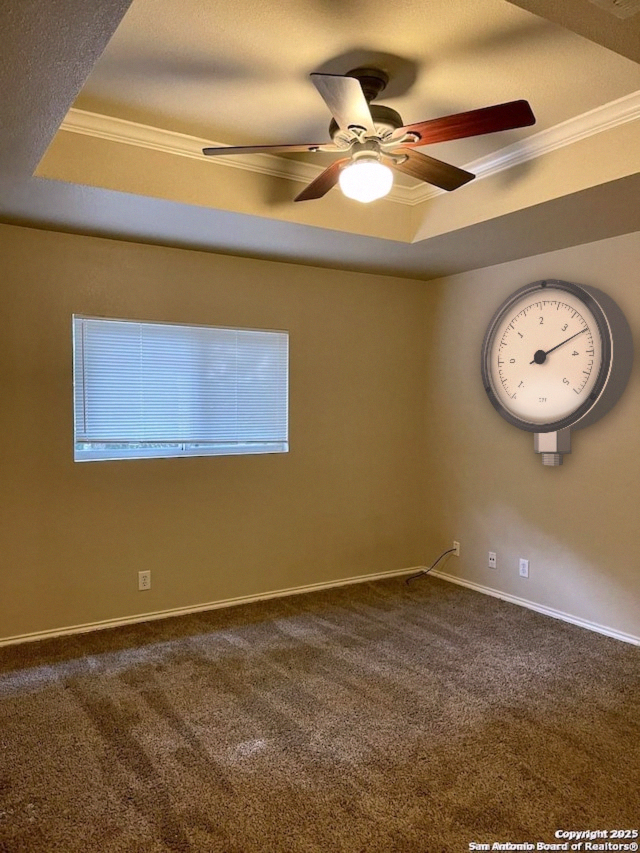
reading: bar 3.5
